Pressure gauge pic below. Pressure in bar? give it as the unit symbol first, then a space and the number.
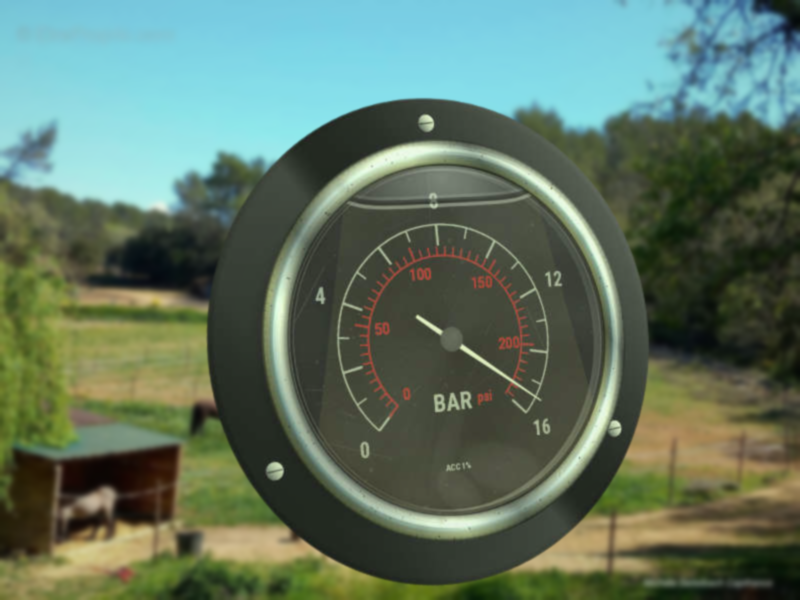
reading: bar 15.5
